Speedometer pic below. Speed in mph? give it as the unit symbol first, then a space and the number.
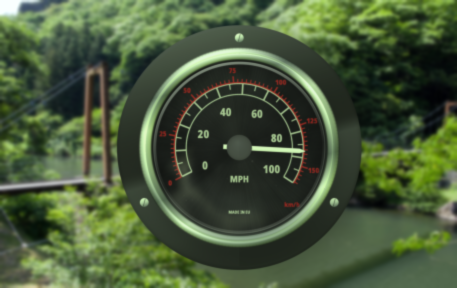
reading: mph 87.5
